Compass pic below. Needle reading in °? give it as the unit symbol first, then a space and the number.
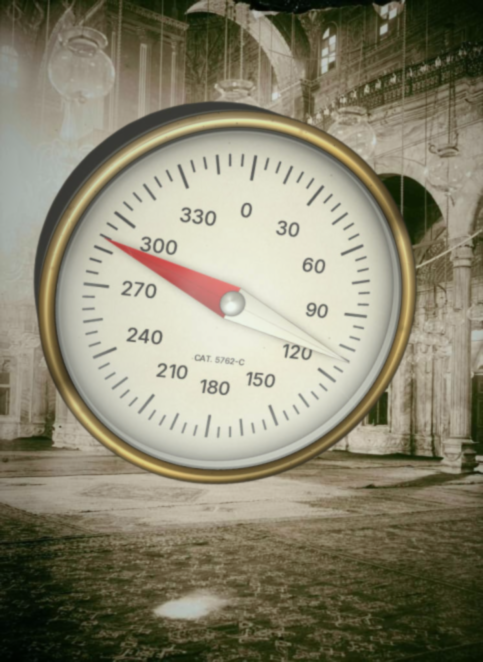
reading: ° 290
